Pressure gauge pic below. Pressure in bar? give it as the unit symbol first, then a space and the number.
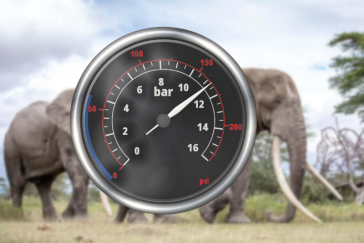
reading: bar 11.25
